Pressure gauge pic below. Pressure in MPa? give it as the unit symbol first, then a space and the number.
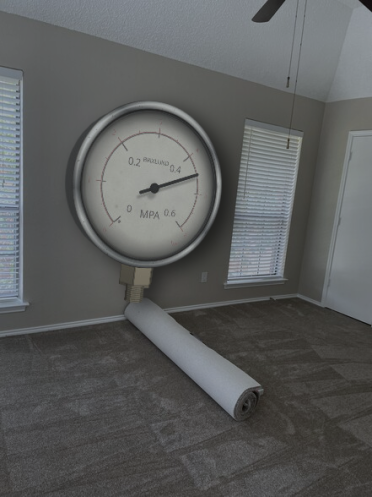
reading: MPa 0.45
